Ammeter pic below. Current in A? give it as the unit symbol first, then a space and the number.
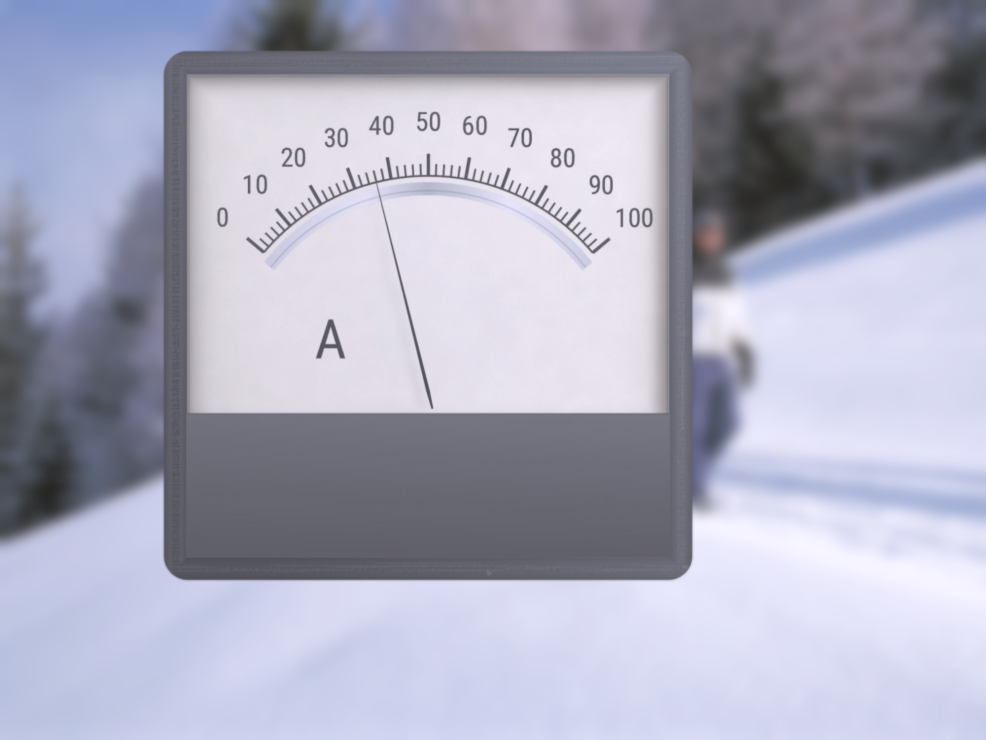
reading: A 36
